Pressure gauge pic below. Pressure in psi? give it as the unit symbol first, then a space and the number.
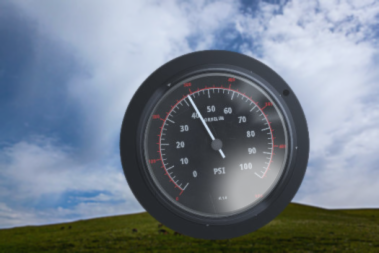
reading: psi 42
